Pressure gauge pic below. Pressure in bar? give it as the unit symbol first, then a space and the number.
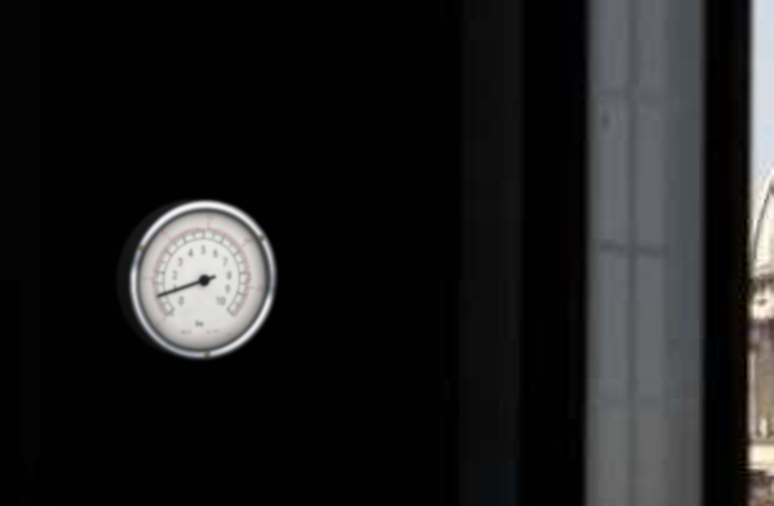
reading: bar 1
